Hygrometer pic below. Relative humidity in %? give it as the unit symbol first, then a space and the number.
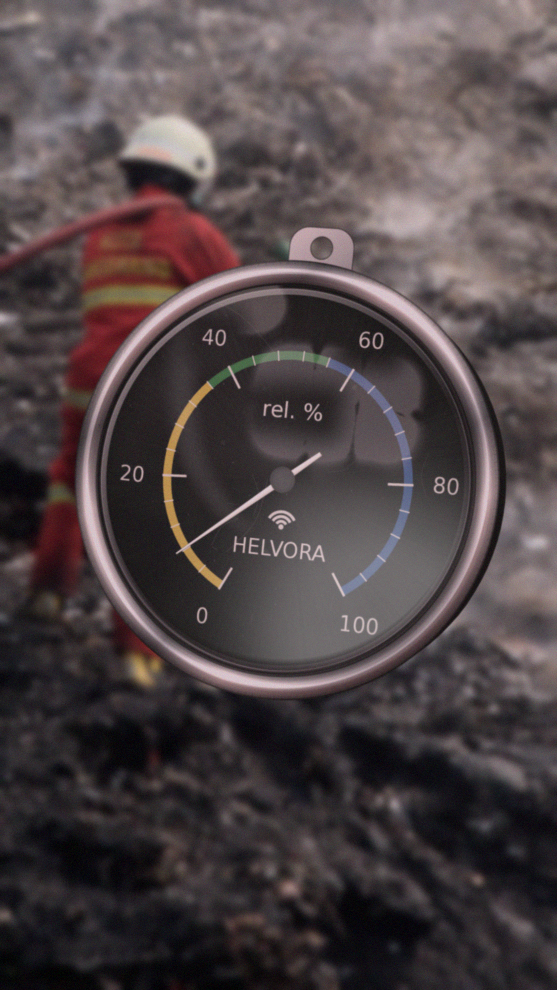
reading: % 8
